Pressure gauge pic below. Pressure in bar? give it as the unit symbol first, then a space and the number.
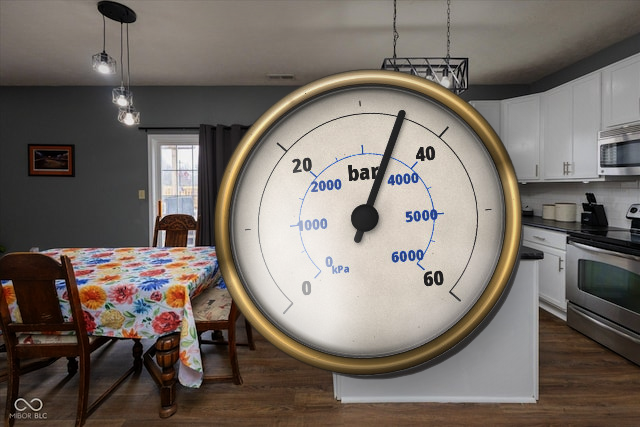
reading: bar 35
